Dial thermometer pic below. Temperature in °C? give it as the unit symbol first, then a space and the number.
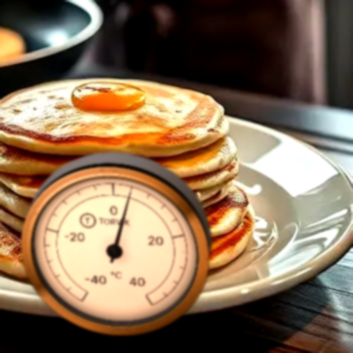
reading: °C 4
